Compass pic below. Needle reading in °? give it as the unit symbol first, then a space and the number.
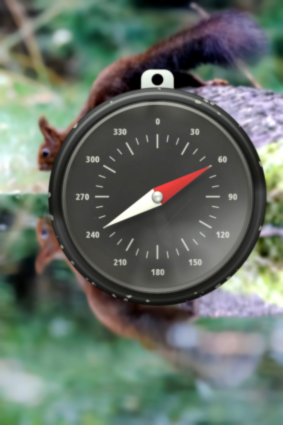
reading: ° 60
